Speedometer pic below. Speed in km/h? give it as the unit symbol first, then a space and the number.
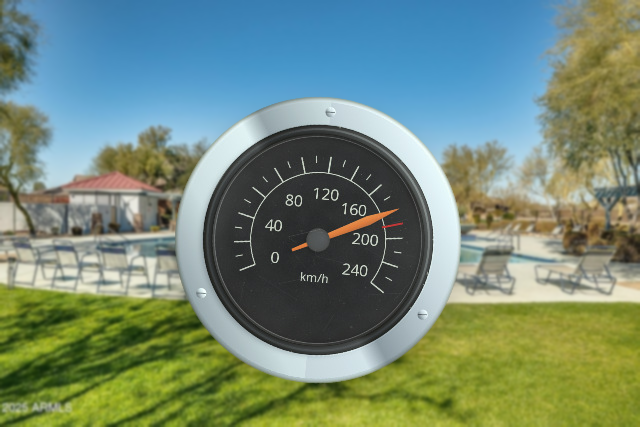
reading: km/h 180
